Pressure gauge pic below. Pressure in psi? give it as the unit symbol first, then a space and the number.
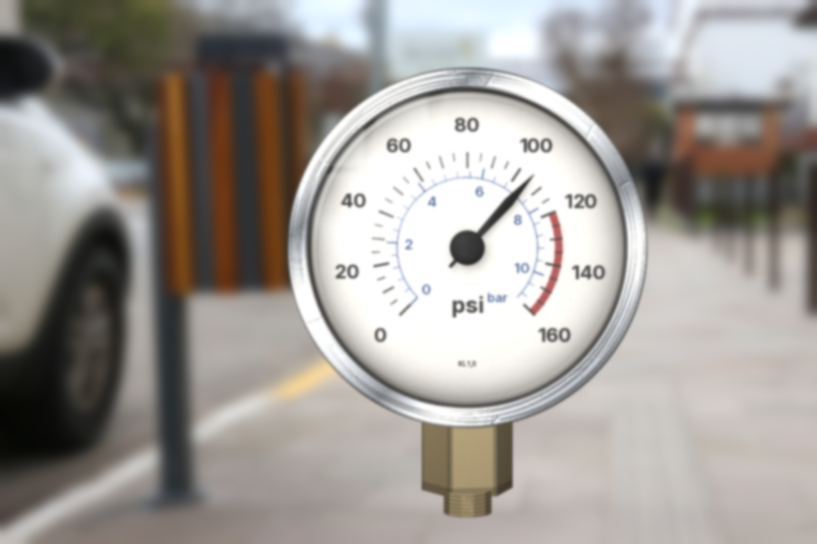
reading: psi 105
